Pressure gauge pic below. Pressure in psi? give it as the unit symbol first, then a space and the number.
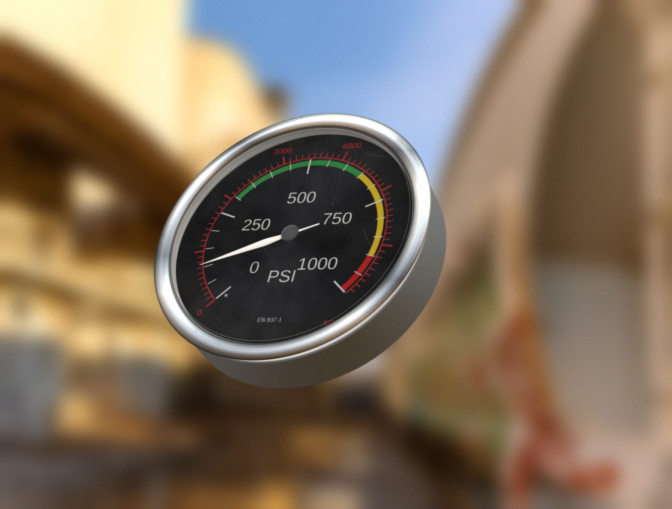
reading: psi 100
